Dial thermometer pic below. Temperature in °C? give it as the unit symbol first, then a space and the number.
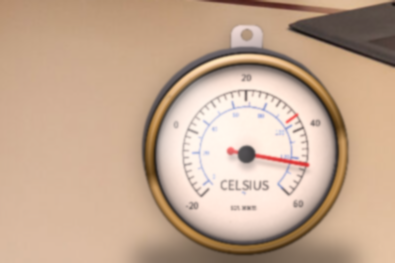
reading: °C 50
